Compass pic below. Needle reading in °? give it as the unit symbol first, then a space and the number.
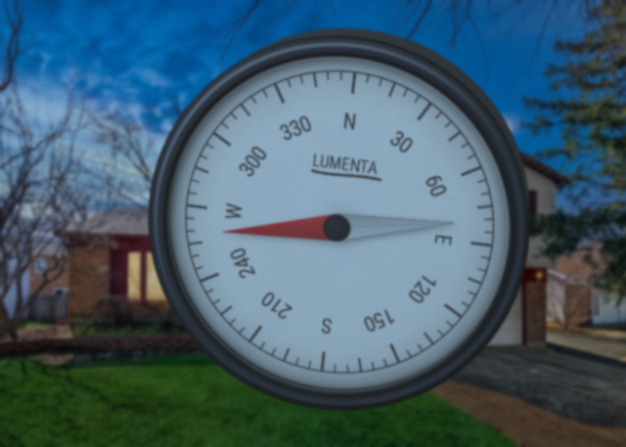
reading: ° 260
